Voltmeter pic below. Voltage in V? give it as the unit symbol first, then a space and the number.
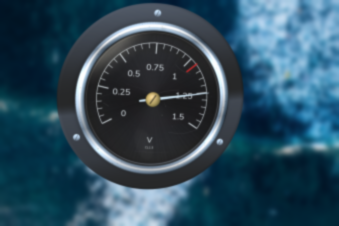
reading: V 1.25
